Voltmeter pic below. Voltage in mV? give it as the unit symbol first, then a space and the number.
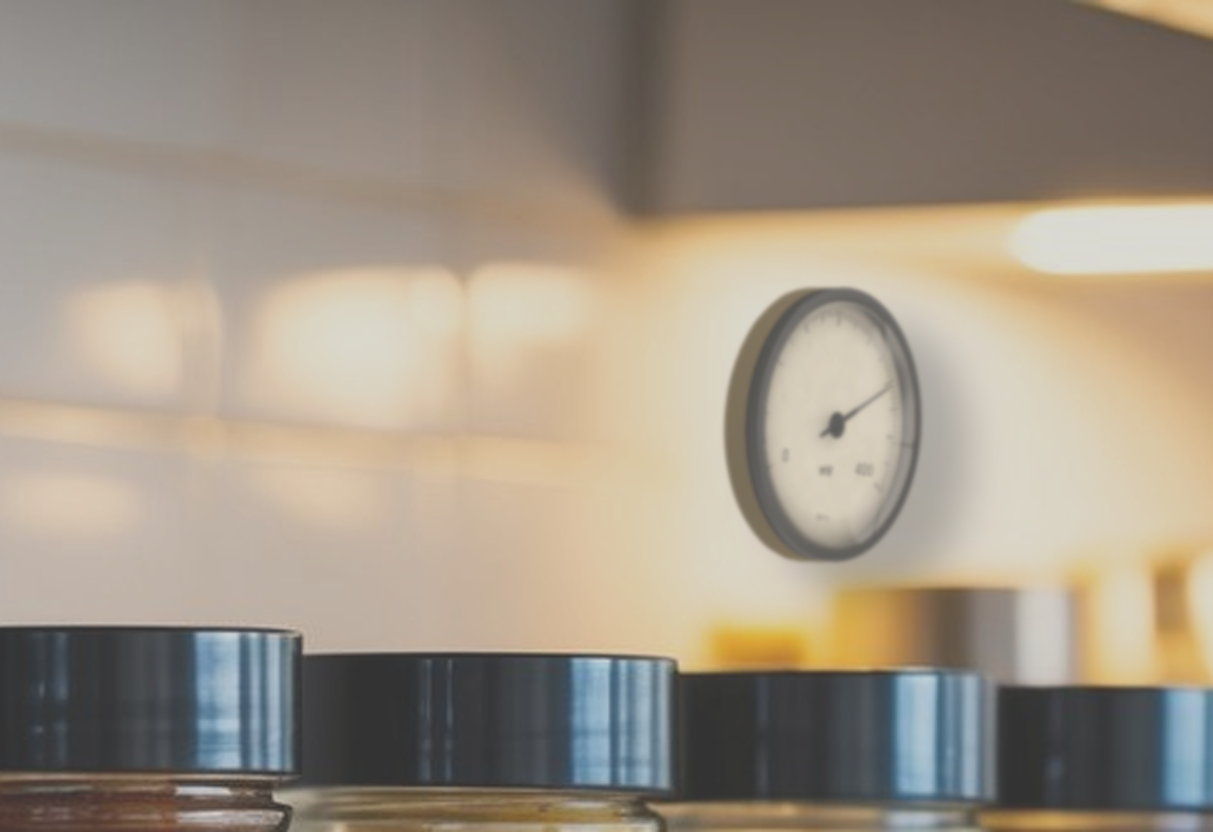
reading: mV 300
